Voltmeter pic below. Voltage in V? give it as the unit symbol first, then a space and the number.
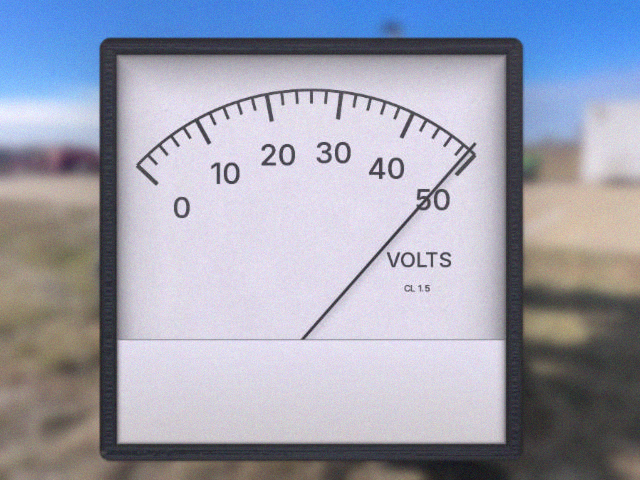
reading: V 49
